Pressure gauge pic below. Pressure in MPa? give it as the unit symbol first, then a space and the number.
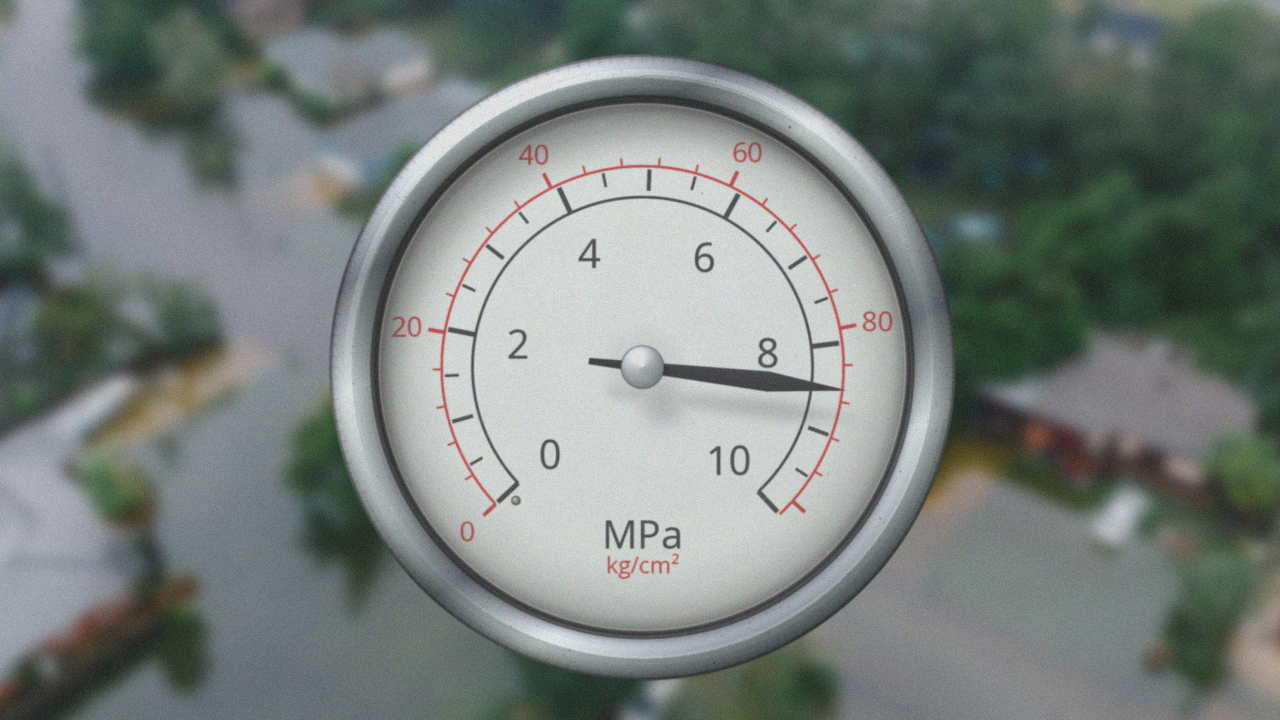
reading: MPa 8.5
